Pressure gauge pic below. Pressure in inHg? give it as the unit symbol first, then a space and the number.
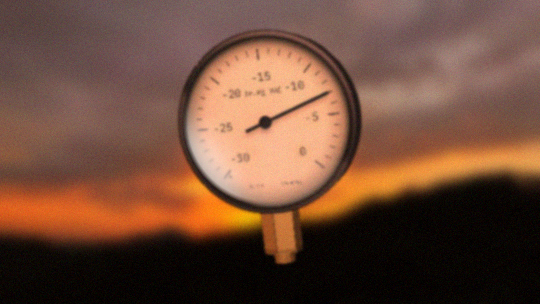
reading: inHg -7
